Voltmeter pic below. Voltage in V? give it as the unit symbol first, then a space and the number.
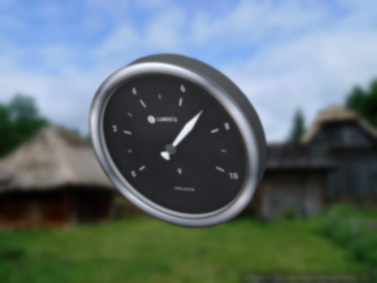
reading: V 7
